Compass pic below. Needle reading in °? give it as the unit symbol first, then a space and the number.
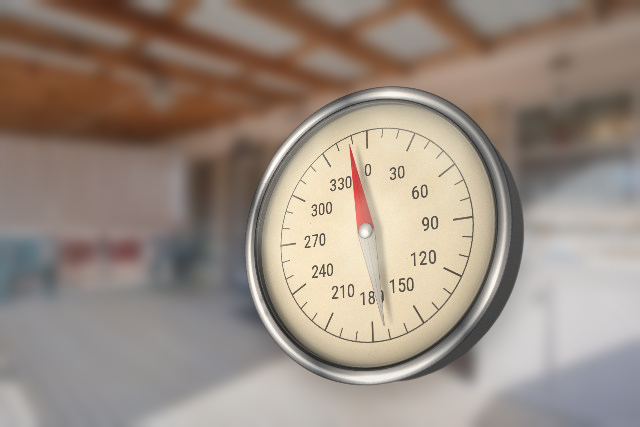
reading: ° 350
